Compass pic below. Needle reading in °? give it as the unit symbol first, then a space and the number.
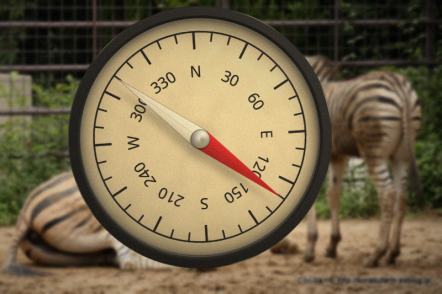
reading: ° 130
